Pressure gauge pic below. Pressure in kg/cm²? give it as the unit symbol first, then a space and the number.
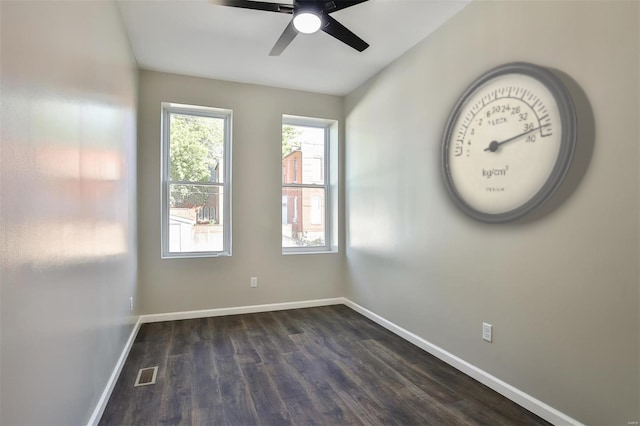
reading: kg/cm² 38
